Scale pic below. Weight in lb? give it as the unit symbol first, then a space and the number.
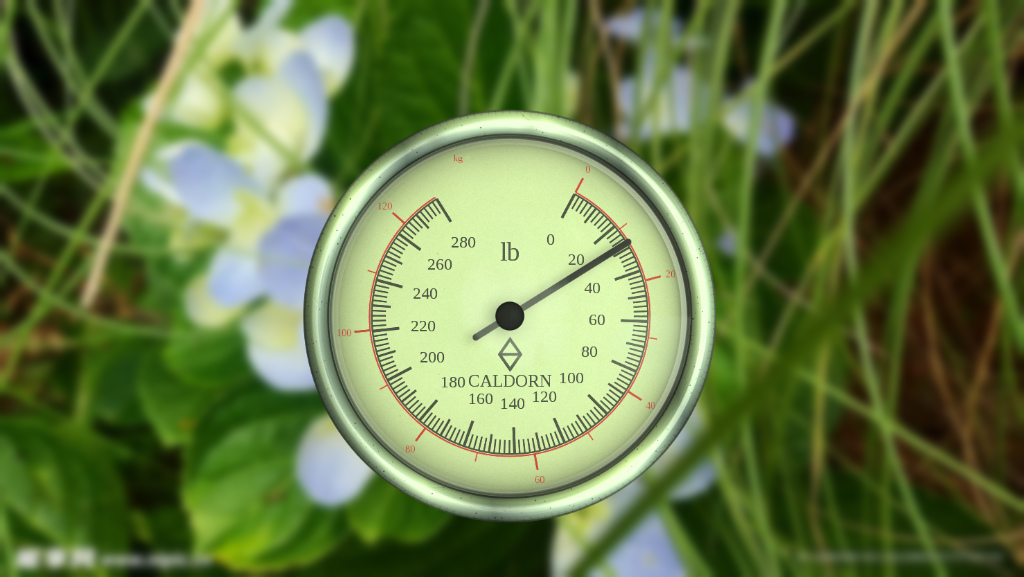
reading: lb 28
